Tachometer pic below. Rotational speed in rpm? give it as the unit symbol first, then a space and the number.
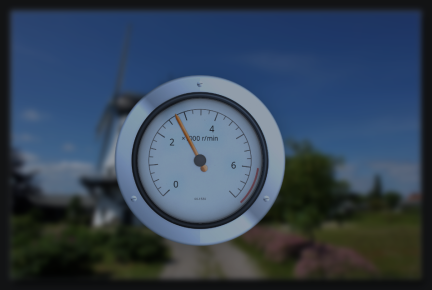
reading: rpm 2750
